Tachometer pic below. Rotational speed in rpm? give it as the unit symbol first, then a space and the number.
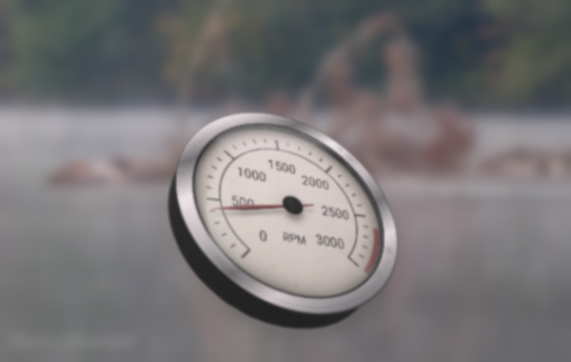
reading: rpm 400
